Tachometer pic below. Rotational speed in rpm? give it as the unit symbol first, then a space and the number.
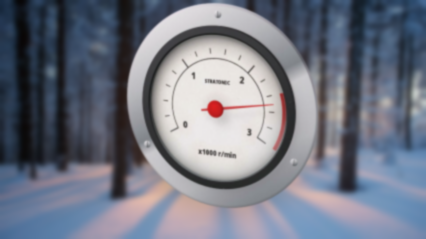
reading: rpm 2500
